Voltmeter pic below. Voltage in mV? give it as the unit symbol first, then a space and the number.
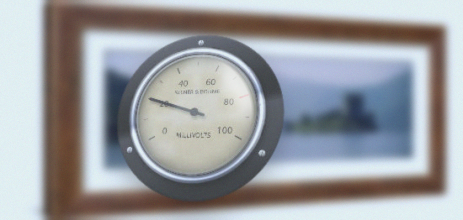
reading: mV 20
